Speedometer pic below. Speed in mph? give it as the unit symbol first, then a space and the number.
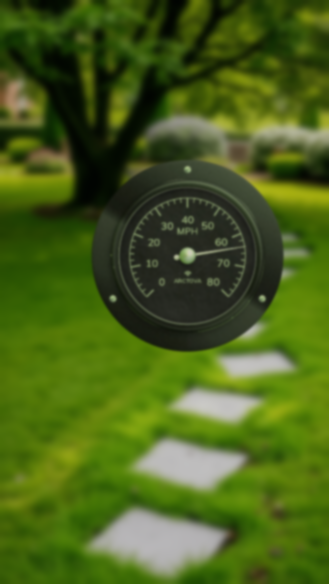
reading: mph 64
